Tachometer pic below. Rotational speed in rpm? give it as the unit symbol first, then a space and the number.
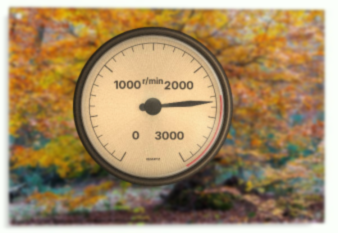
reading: rpm 2350
